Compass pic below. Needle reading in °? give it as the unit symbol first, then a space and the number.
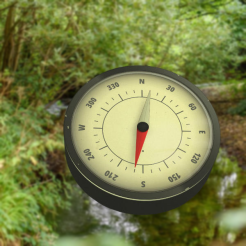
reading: ° 190
